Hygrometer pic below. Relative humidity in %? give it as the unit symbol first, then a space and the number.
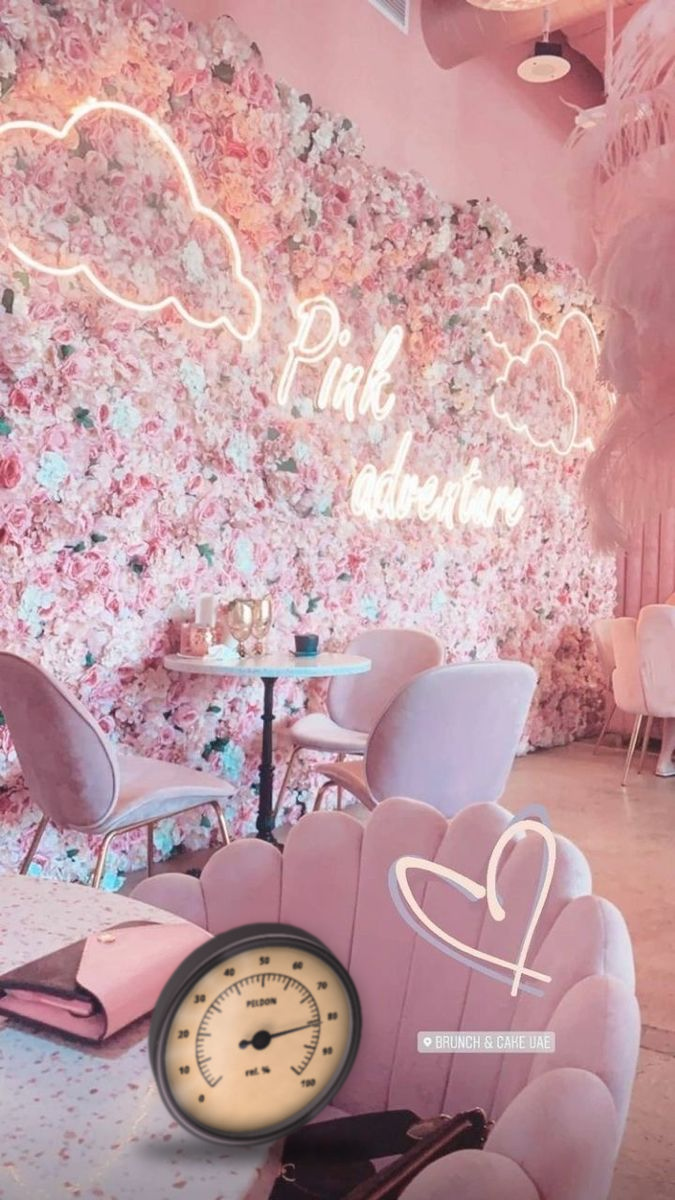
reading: % 80
